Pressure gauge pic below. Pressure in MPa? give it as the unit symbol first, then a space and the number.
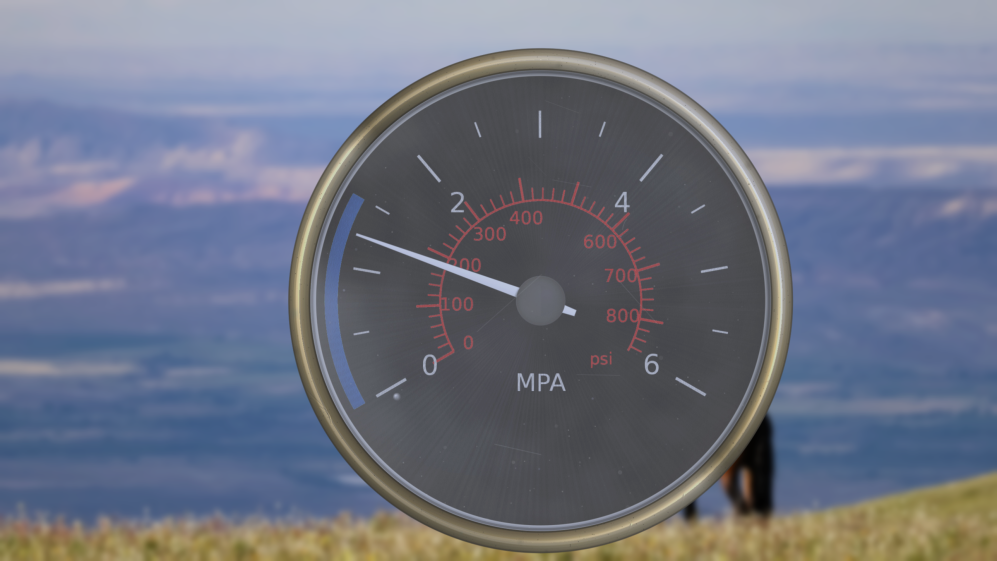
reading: MPa 1.25
